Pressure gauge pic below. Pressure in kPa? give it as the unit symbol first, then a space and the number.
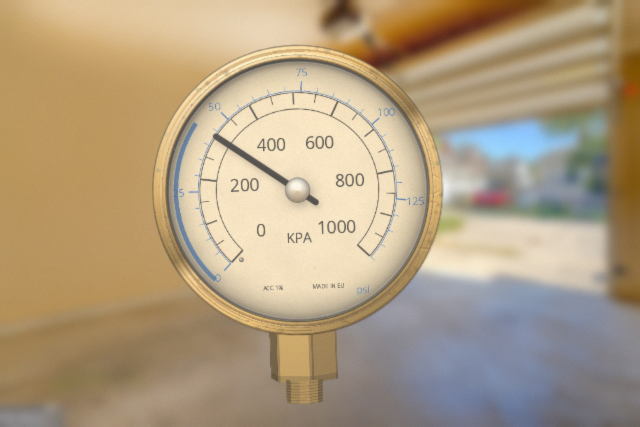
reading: kPa 300
